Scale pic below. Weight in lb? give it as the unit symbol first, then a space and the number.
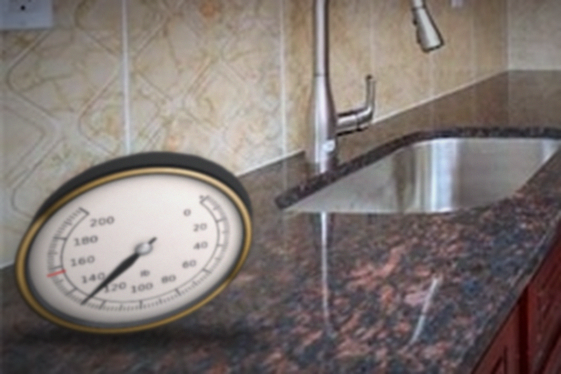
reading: lb 130
